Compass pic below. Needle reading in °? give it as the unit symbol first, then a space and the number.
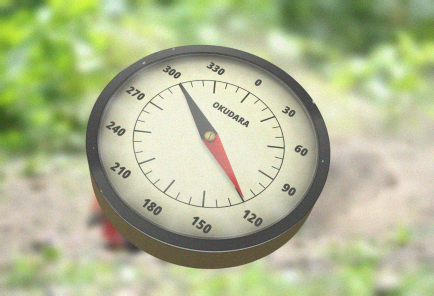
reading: ° 120
